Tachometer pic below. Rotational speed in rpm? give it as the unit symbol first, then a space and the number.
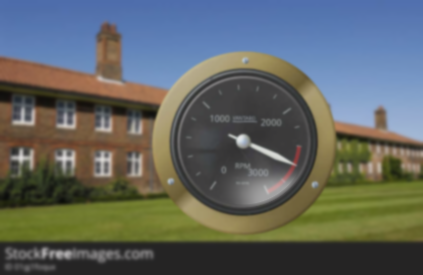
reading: rpm 2600
